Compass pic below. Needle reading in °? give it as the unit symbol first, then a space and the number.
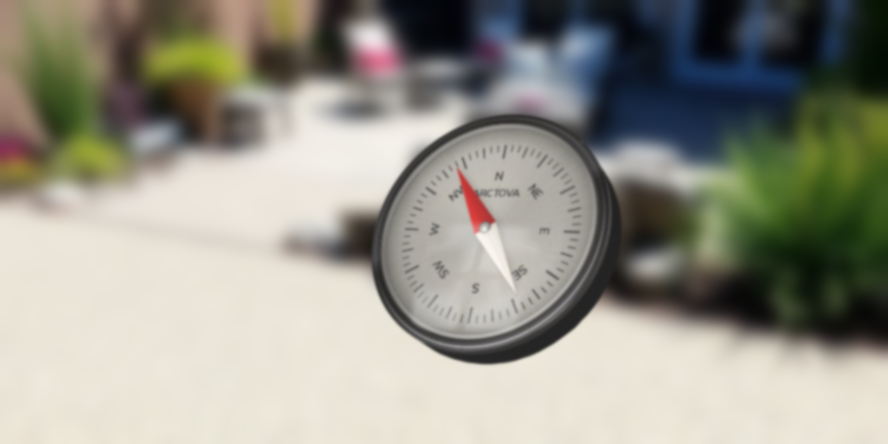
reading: ° 325
